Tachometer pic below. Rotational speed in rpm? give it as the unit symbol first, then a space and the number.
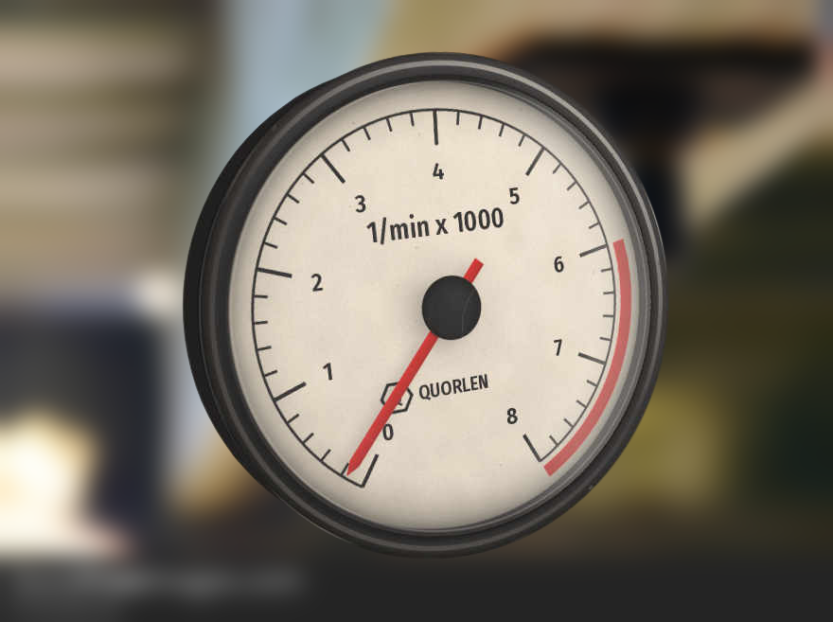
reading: rpm 200
